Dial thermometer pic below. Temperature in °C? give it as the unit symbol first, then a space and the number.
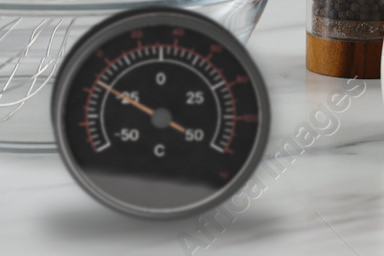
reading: °C -25
